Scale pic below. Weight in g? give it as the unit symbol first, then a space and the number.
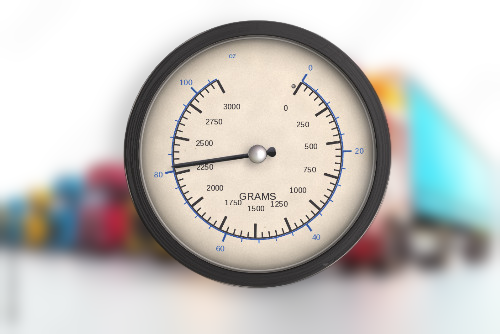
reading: g 2300
